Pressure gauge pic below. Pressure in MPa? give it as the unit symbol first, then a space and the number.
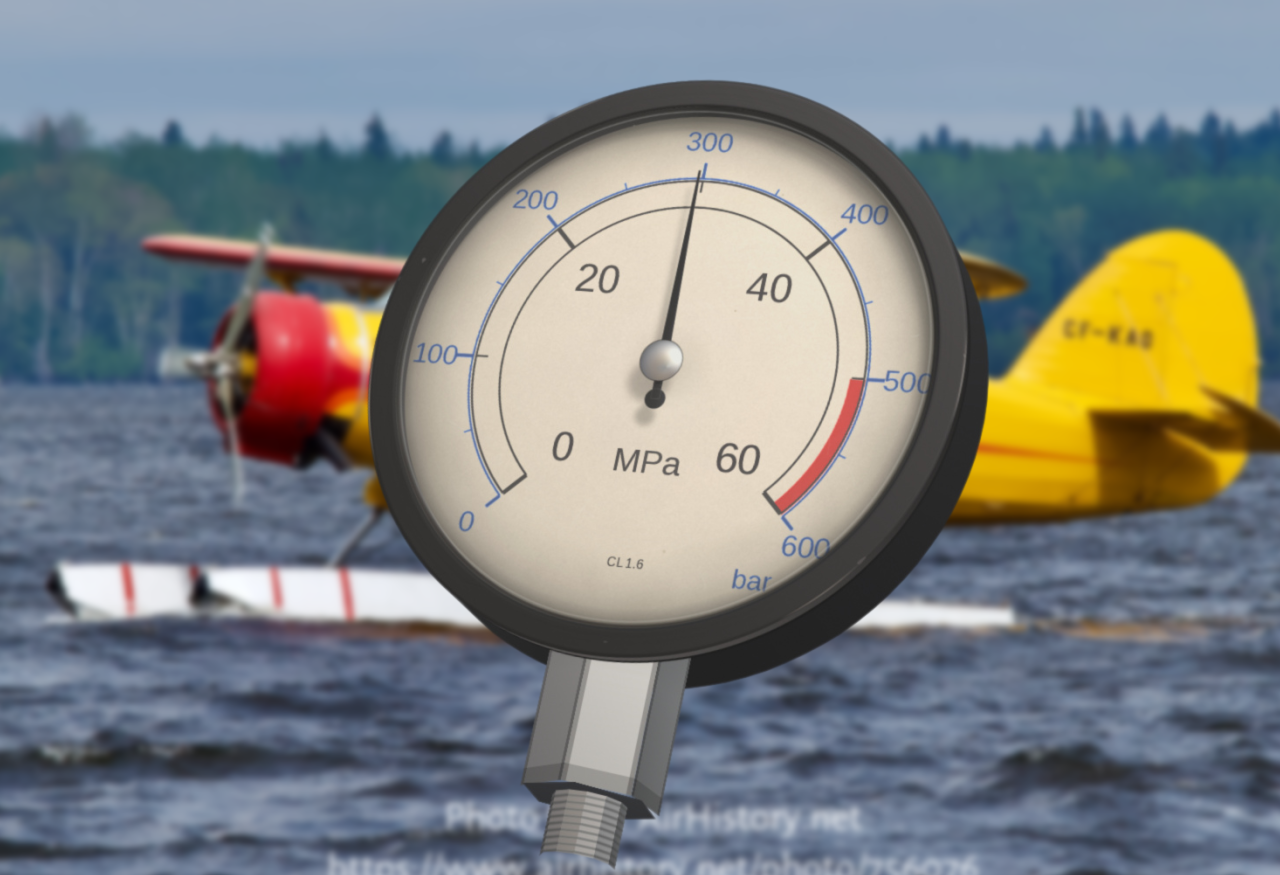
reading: MPa 30
